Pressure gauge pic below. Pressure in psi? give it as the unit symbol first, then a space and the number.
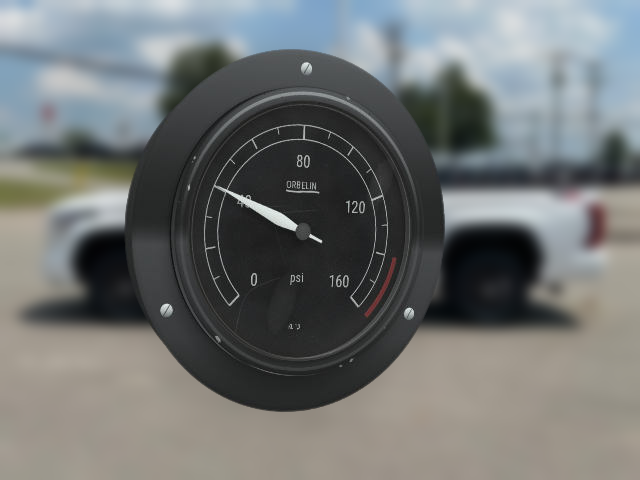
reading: psi 40
